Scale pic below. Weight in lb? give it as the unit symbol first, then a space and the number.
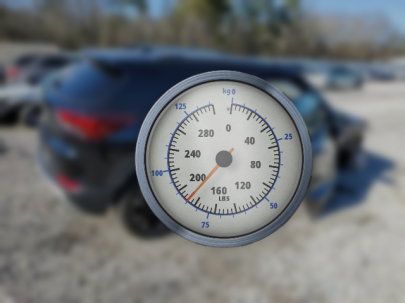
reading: lb 188
